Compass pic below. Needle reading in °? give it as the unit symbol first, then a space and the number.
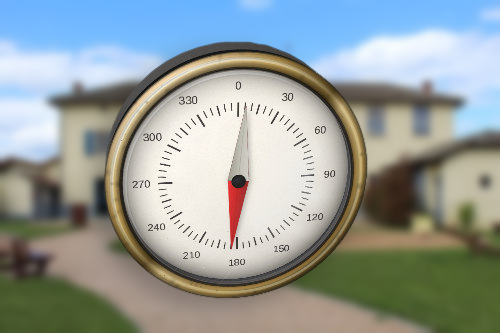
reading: ° 185
